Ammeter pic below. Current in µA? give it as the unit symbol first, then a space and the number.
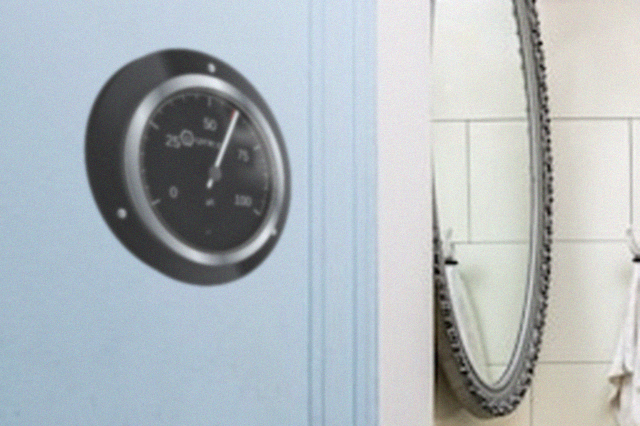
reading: µA 60
